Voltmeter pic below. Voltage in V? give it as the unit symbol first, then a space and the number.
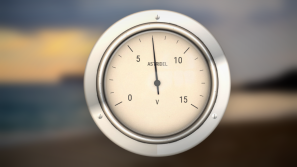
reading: V 7
